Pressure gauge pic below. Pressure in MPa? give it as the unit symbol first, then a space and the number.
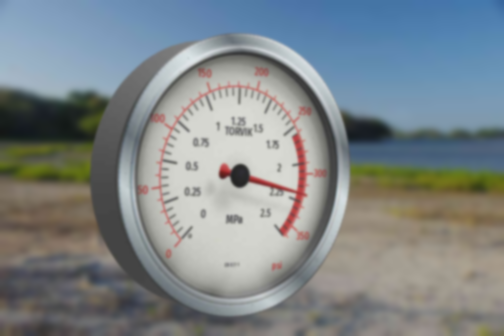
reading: MPa 2.2
